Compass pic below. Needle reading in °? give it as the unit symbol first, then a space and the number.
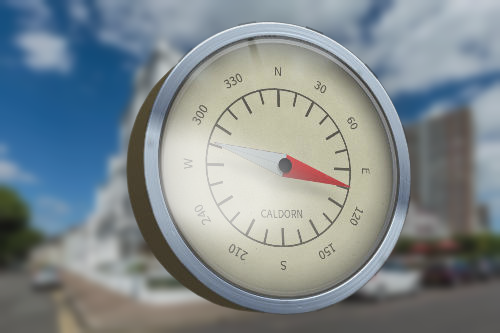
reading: ° 105
